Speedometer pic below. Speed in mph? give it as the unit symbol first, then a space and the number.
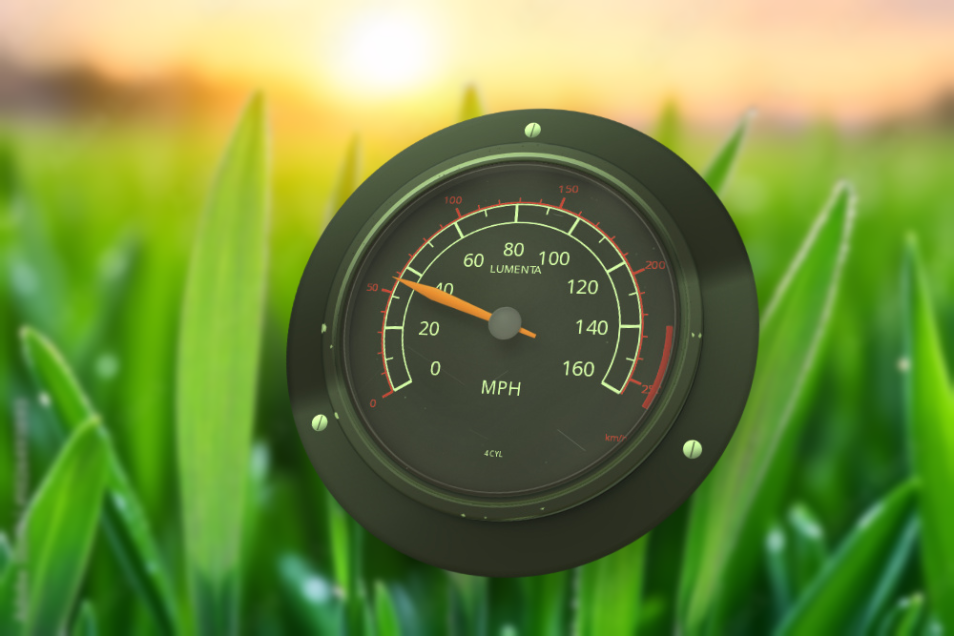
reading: mph 35
